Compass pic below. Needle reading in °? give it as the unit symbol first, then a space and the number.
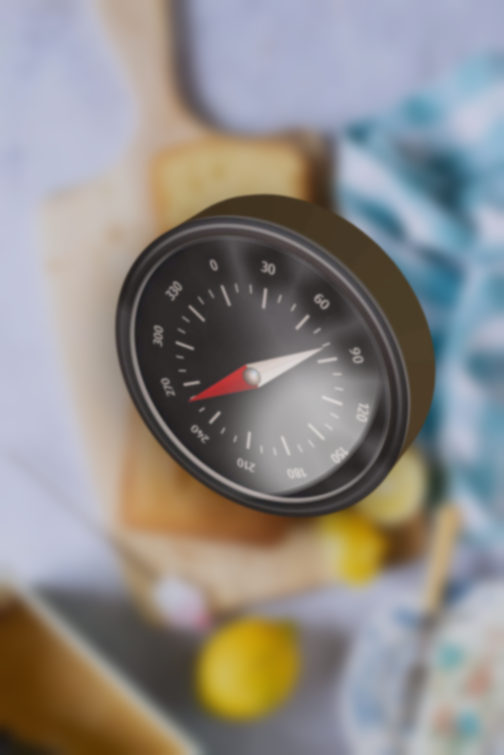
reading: ° 260
